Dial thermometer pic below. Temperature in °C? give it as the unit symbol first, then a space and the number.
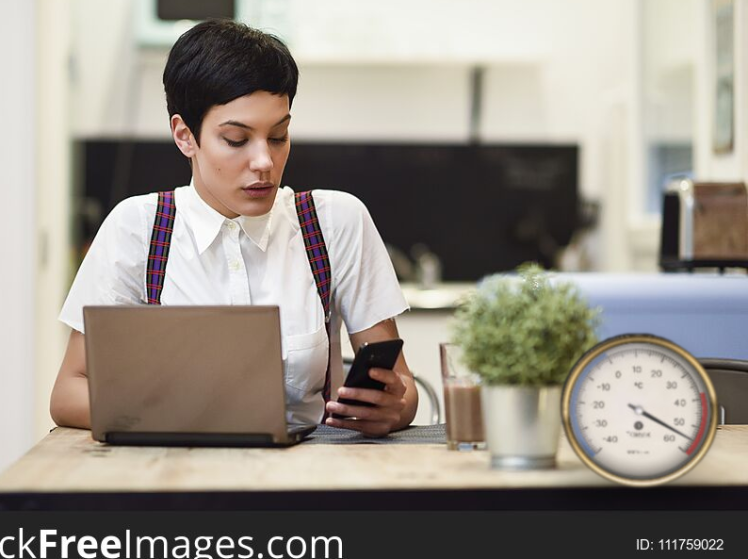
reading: °C 55
